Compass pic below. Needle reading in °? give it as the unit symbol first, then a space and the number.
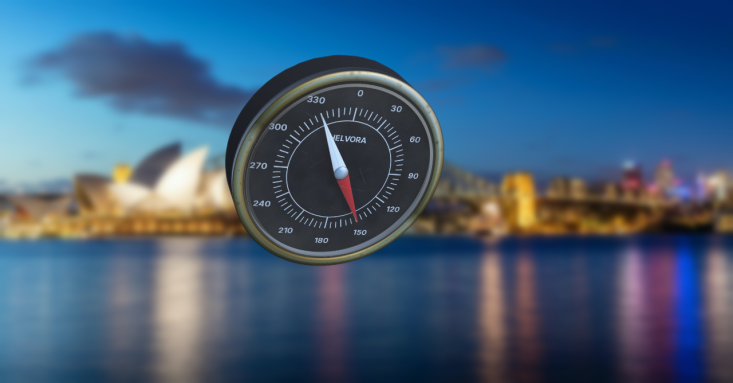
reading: ° 150
